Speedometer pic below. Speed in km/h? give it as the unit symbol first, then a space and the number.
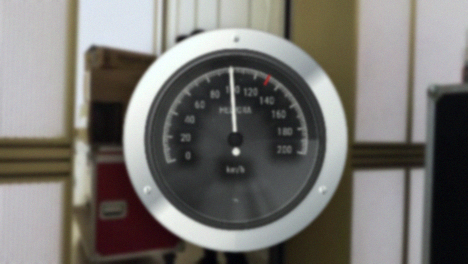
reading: km/h 100
